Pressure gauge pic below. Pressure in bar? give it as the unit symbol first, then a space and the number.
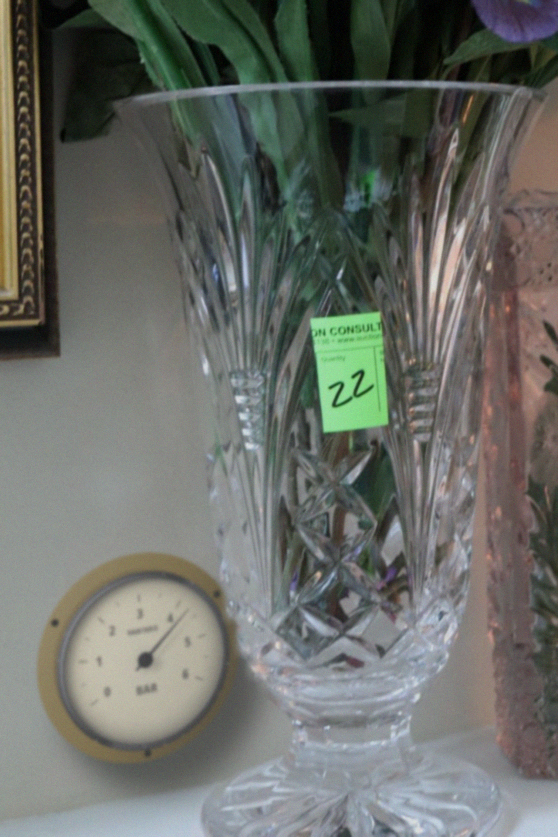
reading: bar 4.25
